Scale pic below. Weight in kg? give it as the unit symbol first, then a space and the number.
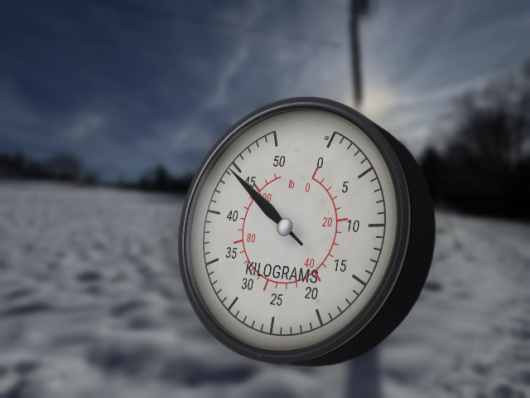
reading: kg 44.5
